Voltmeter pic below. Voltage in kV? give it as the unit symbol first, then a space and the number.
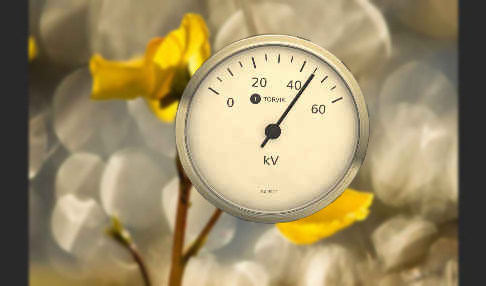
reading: kV 45
